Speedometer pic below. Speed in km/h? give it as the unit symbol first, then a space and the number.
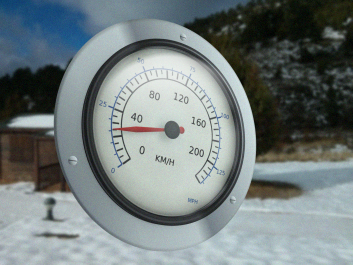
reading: km/h 25
